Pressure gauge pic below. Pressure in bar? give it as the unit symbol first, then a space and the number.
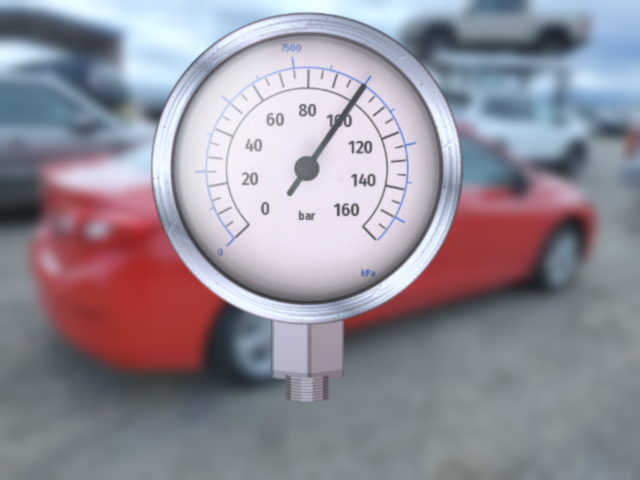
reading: bar 100
